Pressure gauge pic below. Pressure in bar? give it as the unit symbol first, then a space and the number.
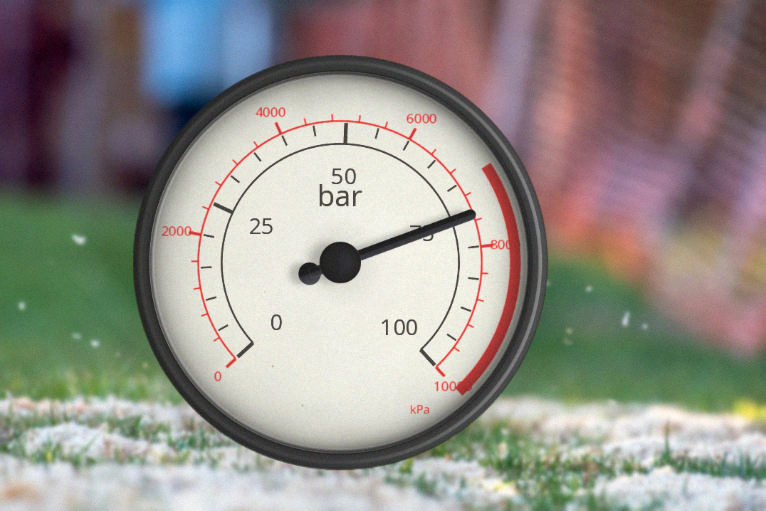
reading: bar 75
